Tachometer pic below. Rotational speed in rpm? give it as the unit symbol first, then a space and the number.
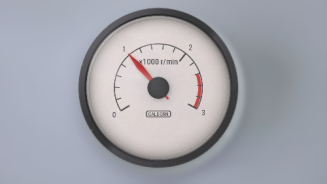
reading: rpm 1000
